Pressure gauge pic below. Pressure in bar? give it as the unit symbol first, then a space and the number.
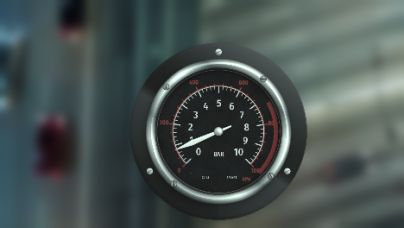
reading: bar 0.8
